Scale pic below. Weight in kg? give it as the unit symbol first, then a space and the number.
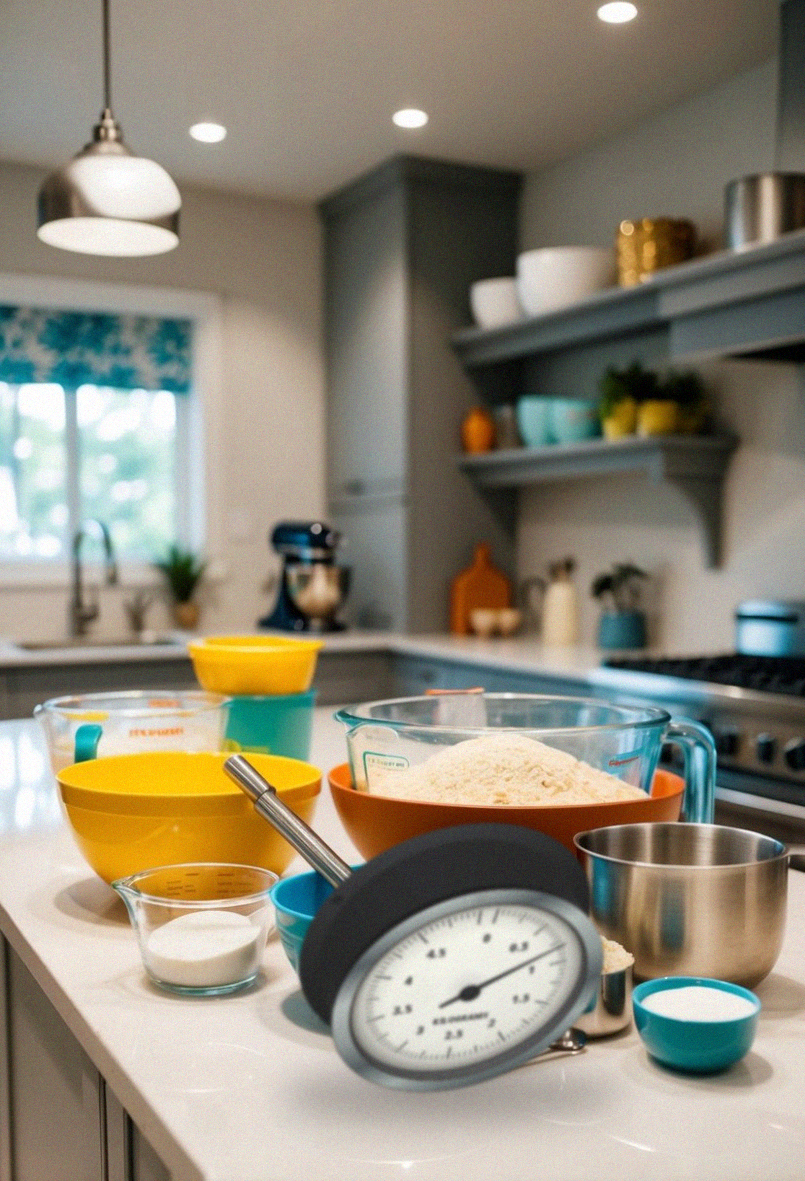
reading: kg 0.75
